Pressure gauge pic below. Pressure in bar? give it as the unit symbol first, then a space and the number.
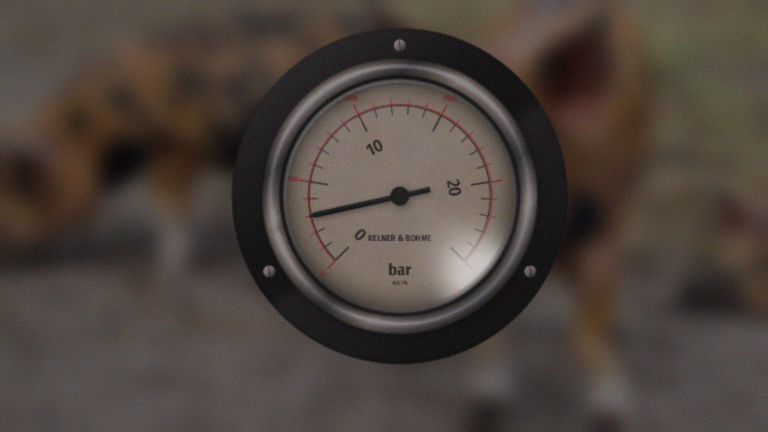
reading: bar 3
